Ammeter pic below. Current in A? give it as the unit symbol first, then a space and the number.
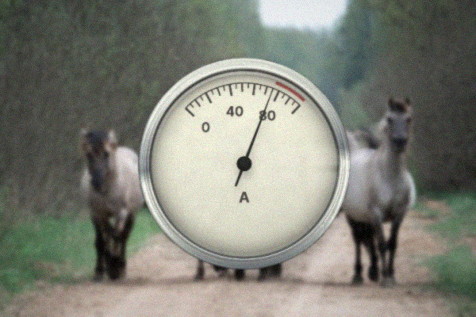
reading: A 75
